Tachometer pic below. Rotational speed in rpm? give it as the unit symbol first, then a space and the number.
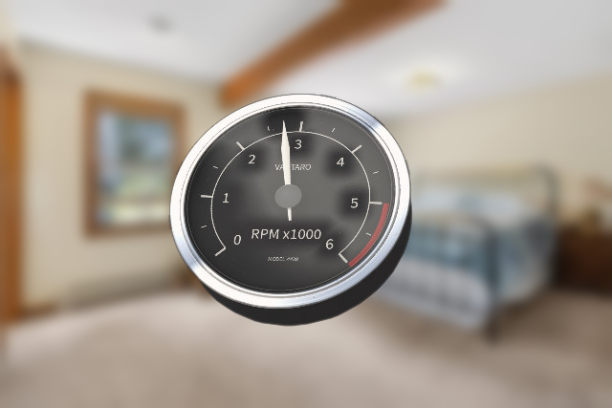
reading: rpm 2750
